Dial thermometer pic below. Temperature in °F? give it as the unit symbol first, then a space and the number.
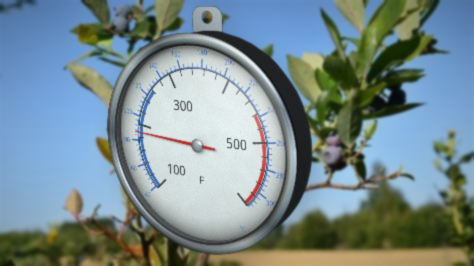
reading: °F 190
